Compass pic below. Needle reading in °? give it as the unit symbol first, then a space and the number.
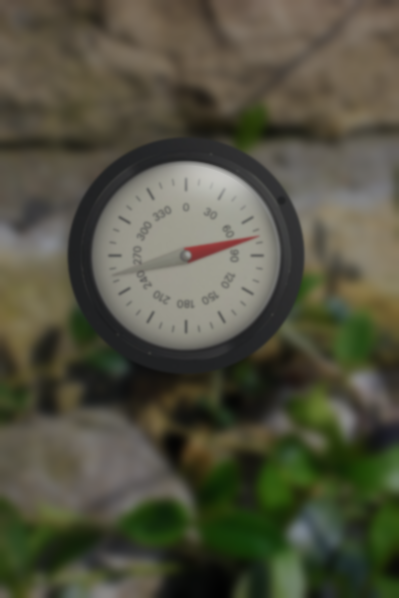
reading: ° 75
